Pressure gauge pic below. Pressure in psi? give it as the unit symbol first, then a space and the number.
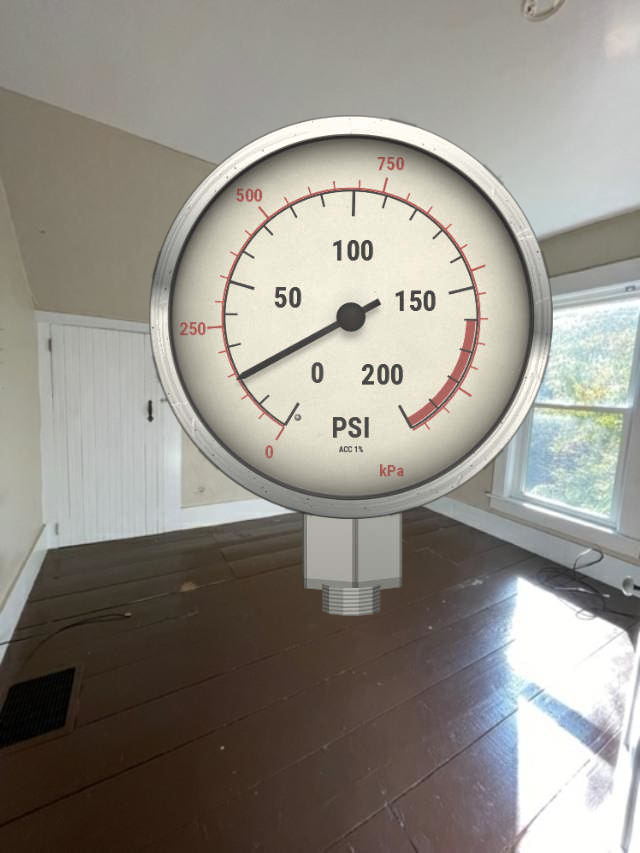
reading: psi 20
